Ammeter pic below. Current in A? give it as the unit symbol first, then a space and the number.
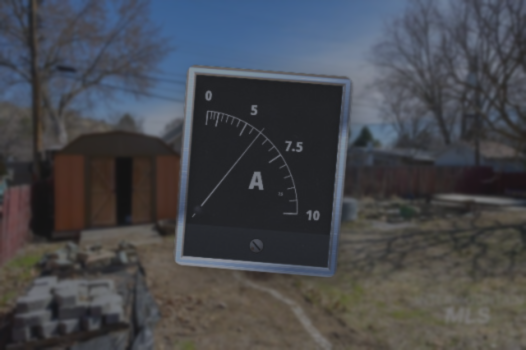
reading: A 6
